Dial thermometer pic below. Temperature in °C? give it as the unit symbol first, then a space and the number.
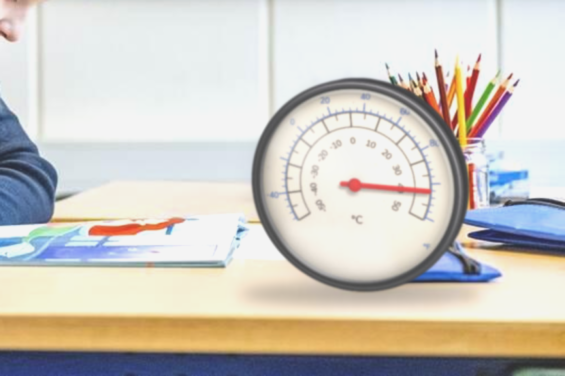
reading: °C 40
